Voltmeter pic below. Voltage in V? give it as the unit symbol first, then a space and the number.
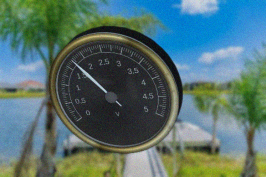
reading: V 1.75
